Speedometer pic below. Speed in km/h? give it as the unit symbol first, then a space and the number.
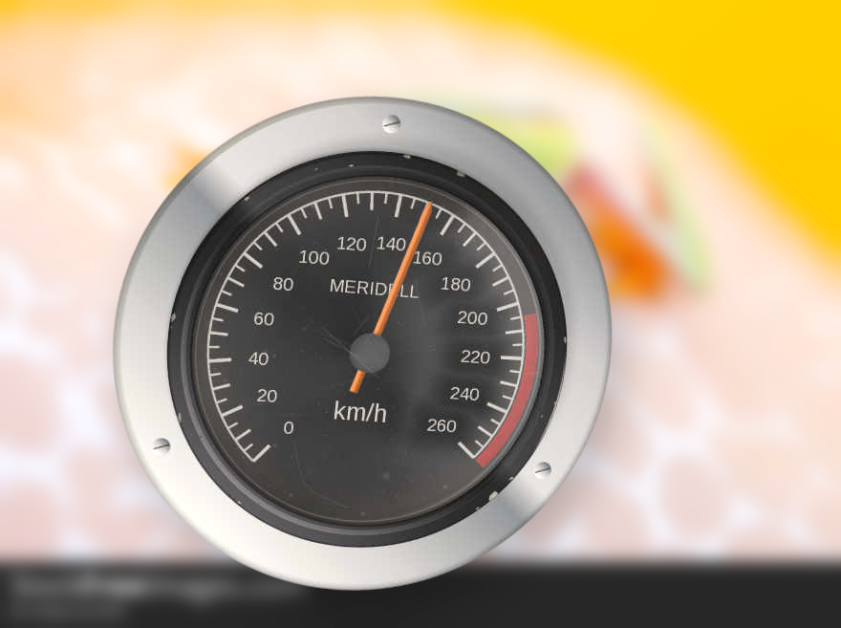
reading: km/h 150
